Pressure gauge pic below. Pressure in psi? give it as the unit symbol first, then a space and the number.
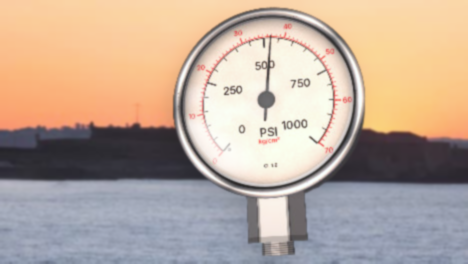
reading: psi 525
